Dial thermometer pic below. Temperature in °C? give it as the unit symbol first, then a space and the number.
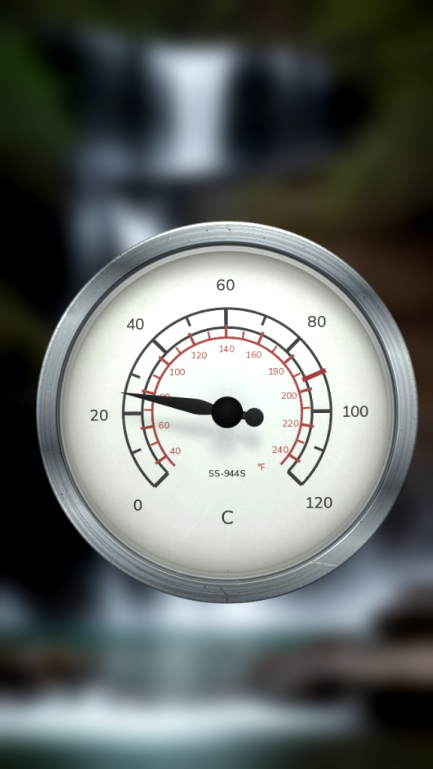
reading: °C 25
